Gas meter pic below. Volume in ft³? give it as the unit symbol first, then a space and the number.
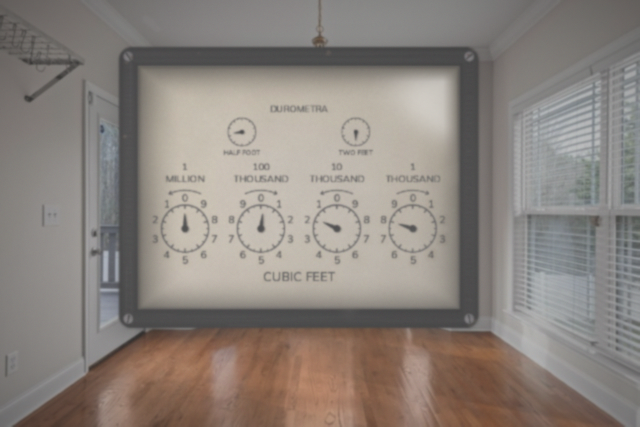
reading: ft³ 1800
